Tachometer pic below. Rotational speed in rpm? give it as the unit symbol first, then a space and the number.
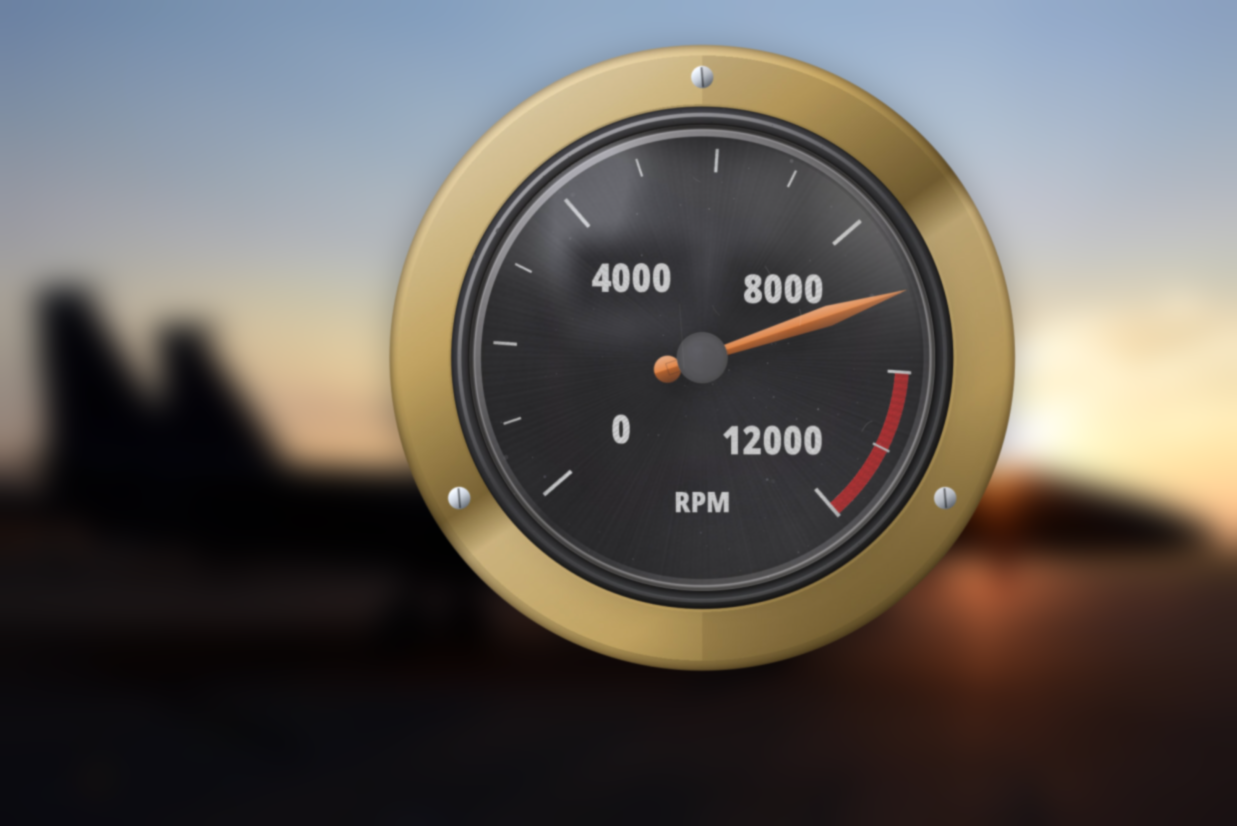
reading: rpm 9000
